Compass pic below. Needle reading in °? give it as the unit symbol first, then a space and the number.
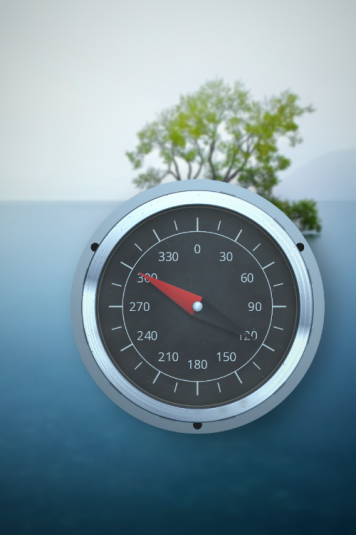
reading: ° 300
